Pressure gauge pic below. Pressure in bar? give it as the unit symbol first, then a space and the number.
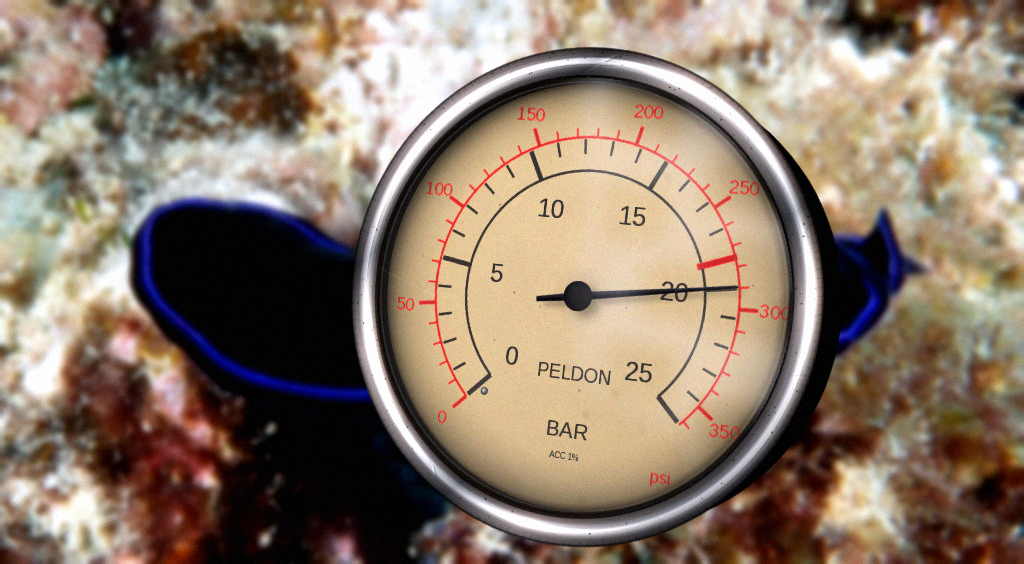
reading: bar 20
